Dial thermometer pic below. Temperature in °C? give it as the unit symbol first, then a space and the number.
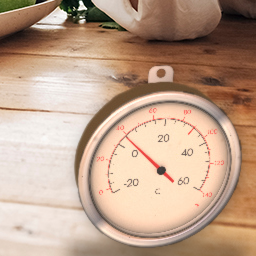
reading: °C 4
